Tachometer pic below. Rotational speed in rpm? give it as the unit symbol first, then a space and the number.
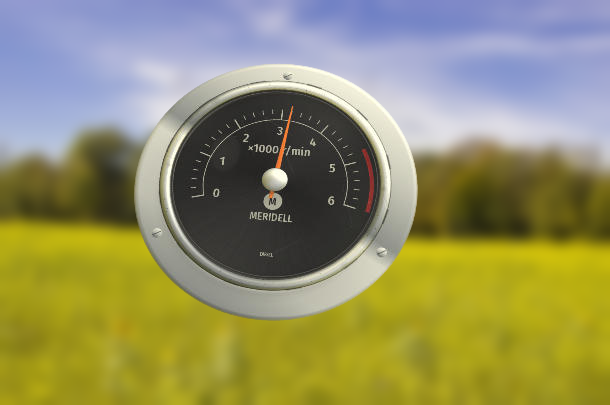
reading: rpm 3200
